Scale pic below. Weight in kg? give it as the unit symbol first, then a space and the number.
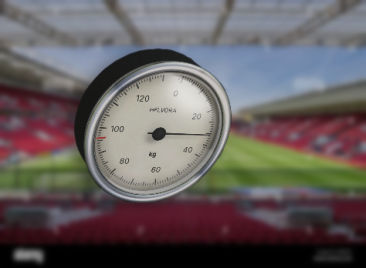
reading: kg 30
